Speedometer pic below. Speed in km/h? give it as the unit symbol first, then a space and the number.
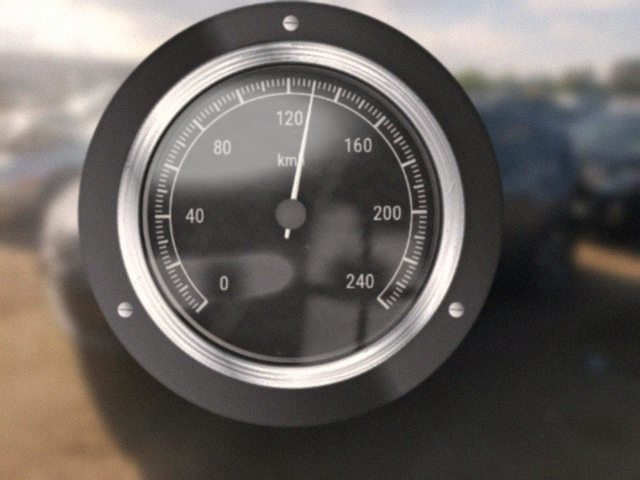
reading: km/h 130
